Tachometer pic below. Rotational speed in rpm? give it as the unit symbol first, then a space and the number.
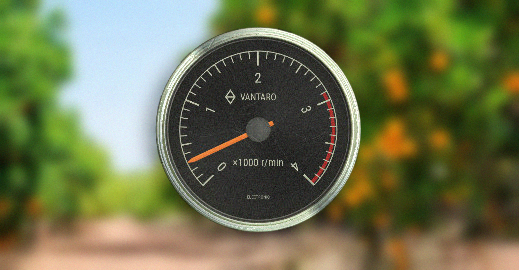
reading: rpm 300
